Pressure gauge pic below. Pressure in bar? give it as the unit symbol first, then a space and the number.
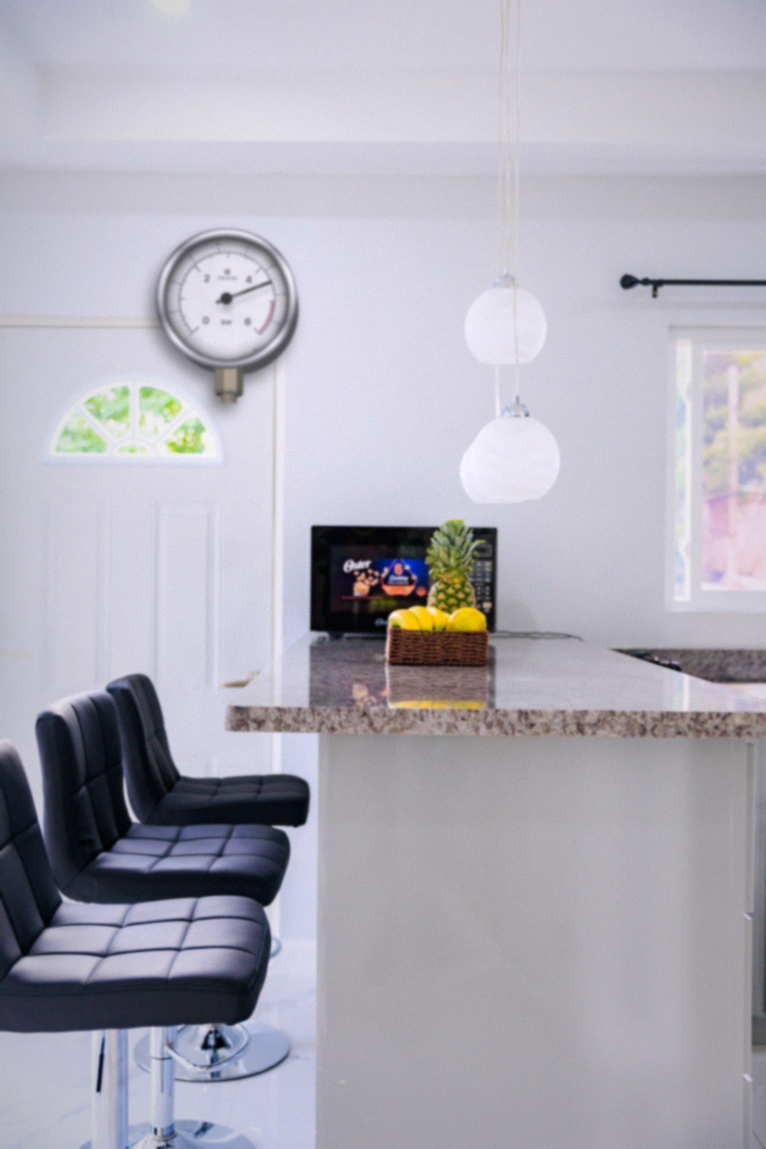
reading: bar 4.5
